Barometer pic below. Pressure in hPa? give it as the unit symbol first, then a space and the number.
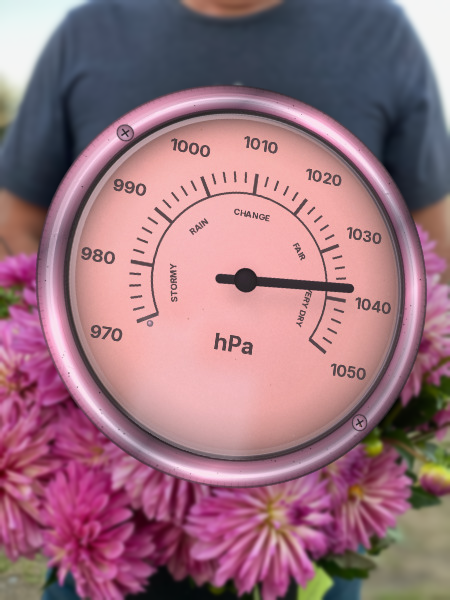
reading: hPa 1038
